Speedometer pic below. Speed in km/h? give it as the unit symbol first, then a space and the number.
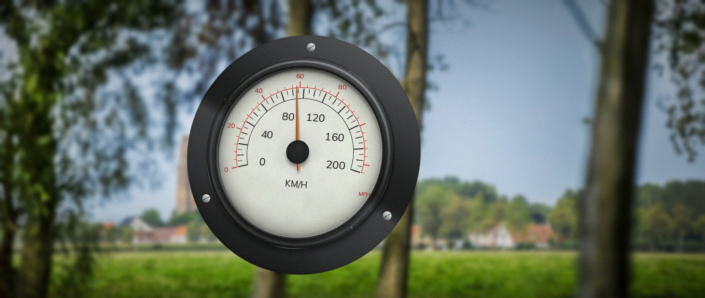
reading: km/h 95
